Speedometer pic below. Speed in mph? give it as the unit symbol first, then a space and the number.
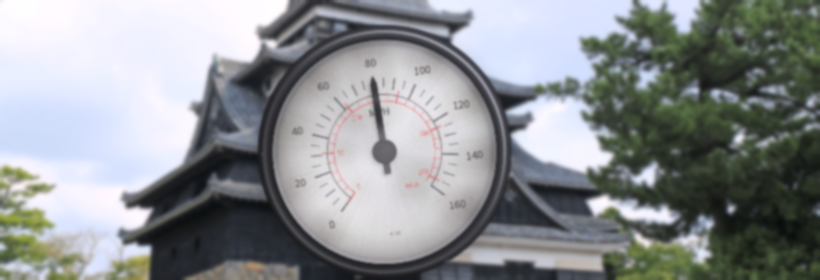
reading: mph 80
